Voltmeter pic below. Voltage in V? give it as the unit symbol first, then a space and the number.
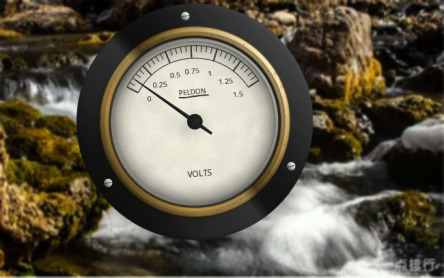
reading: V 0.1
